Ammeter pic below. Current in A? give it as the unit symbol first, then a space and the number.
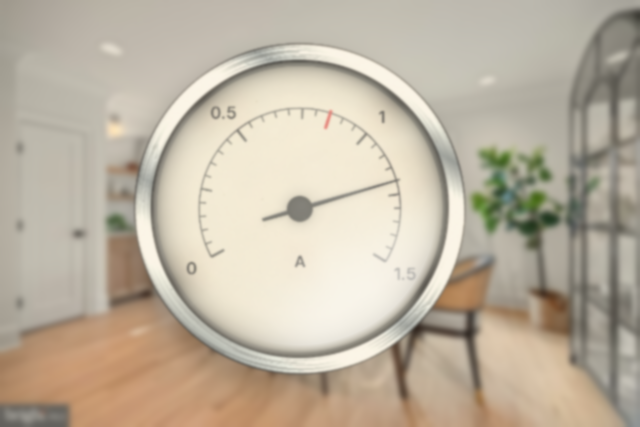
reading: A 1.2
